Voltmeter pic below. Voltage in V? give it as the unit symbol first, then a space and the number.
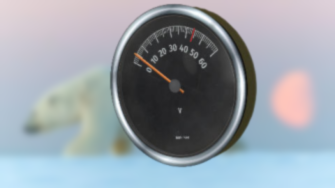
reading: V 5
